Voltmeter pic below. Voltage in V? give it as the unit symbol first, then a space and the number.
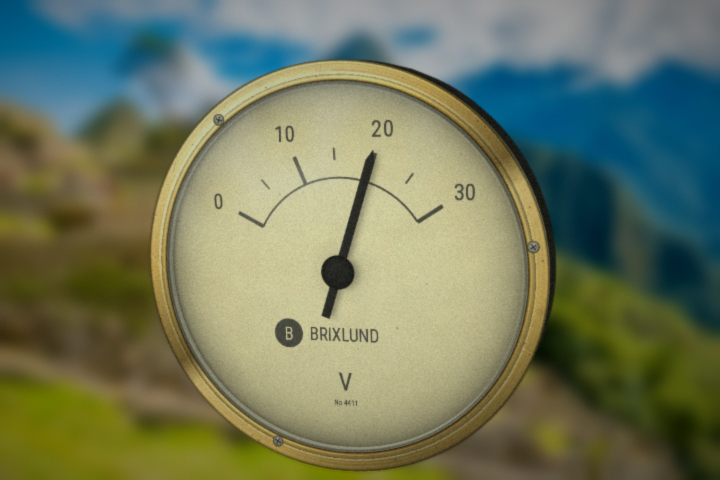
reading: V 20
